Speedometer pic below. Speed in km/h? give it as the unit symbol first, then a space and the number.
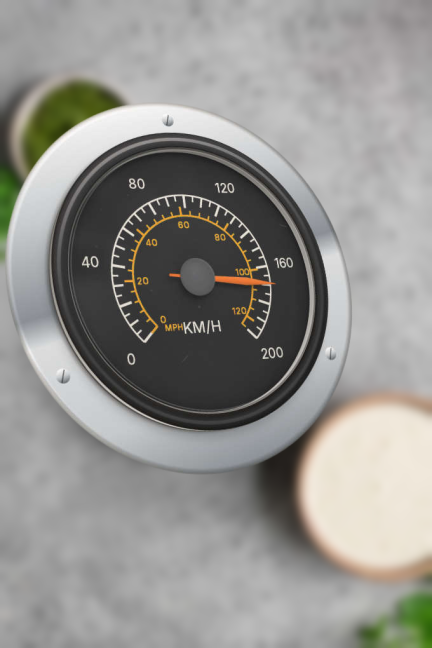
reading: km/h 170
